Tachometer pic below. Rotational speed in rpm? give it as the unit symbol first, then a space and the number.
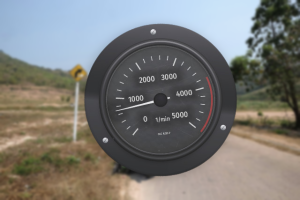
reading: rpm 700
